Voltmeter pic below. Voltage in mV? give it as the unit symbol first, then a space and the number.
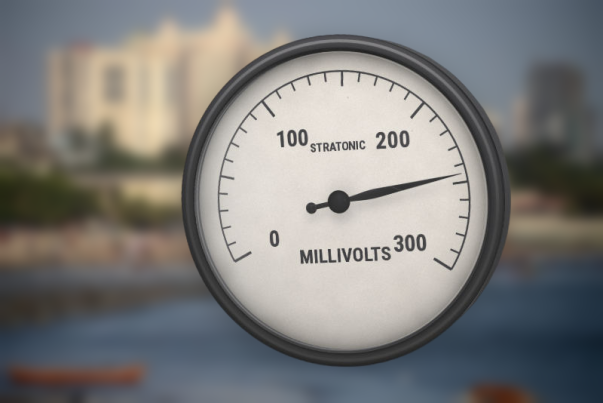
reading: mV 245
